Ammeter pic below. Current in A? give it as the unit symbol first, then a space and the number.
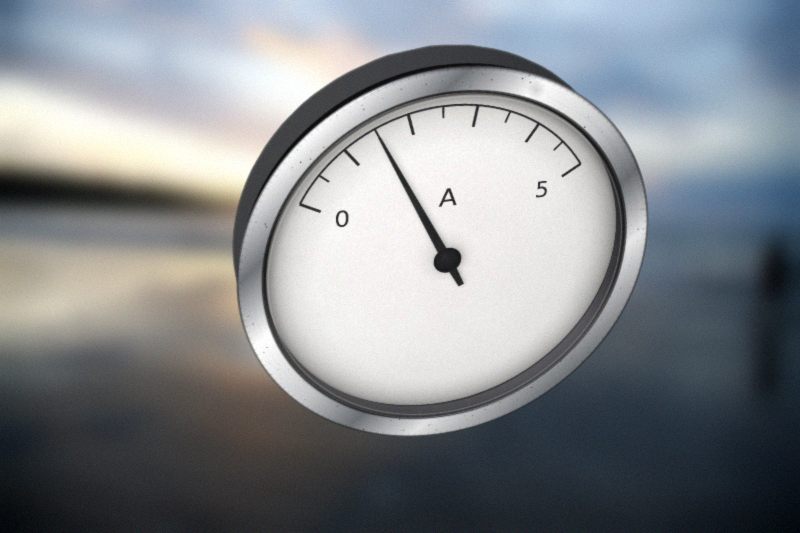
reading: A 1.5
